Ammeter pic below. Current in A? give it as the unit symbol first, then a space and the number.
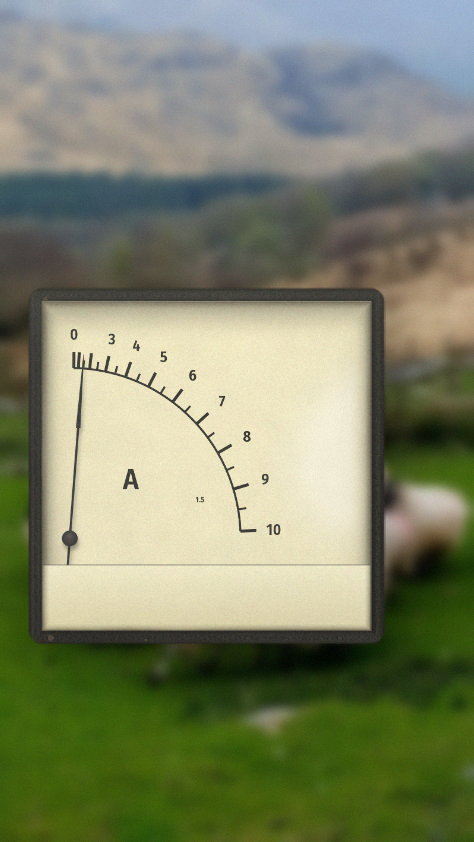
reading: A 1.5
